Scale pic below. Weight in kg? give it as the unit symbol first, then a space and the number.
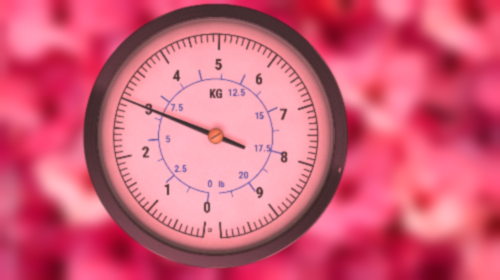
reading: kg 3
